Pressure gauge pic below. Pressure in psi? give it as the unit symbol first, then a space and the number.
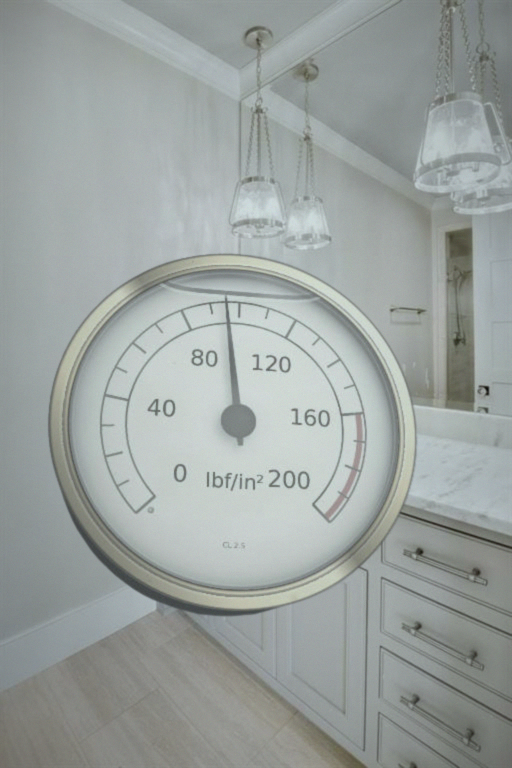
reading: psi 95
